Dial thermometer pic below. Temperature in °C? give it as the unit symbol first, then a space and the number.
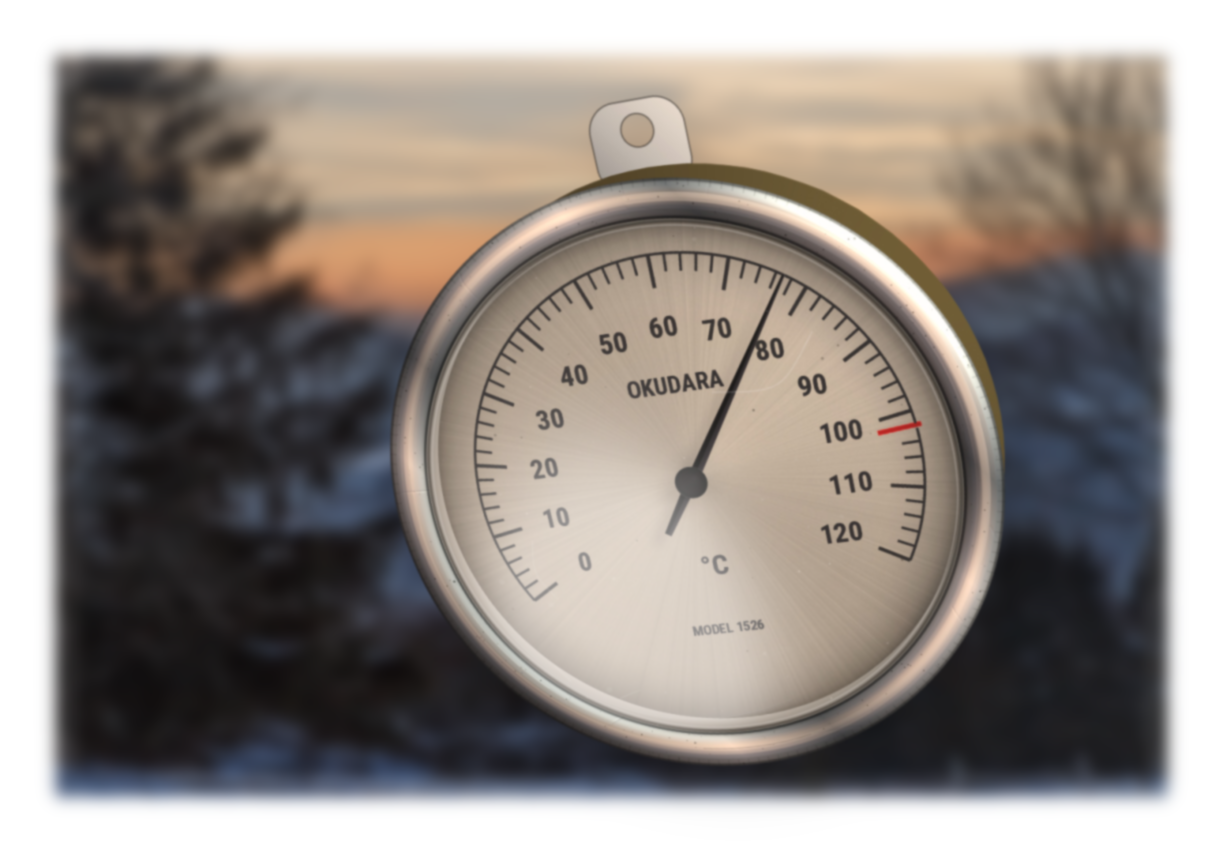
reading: °C 77
